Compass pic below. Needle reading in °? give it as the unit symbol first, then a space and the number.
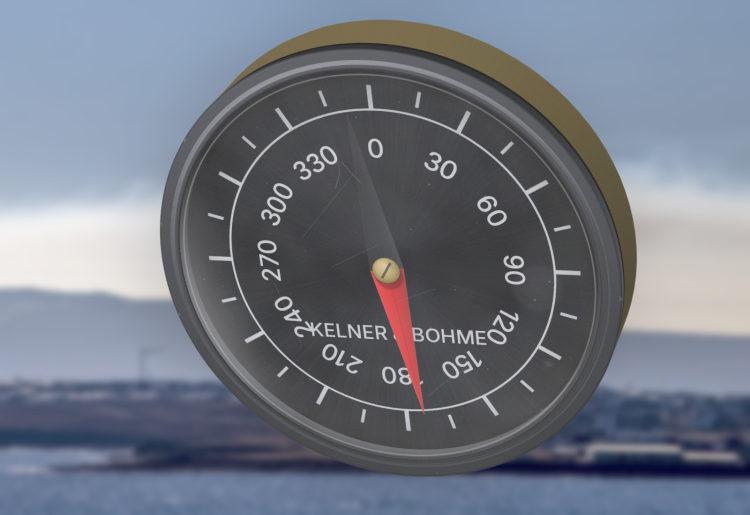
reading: ° 172.5
